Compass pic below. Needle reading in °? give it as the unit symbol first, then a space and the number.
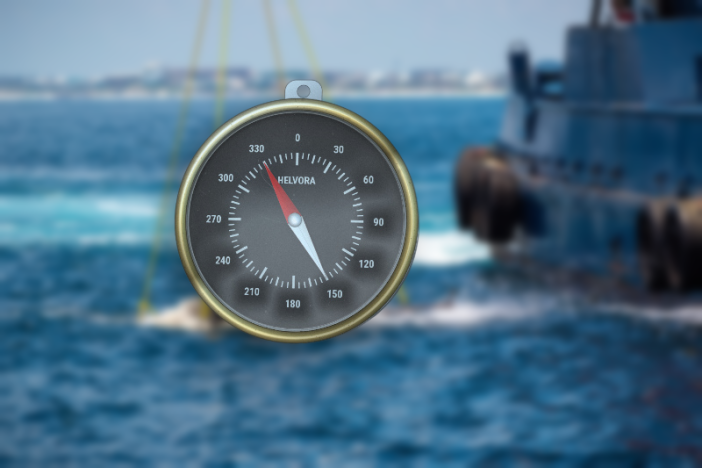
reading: ° 330
